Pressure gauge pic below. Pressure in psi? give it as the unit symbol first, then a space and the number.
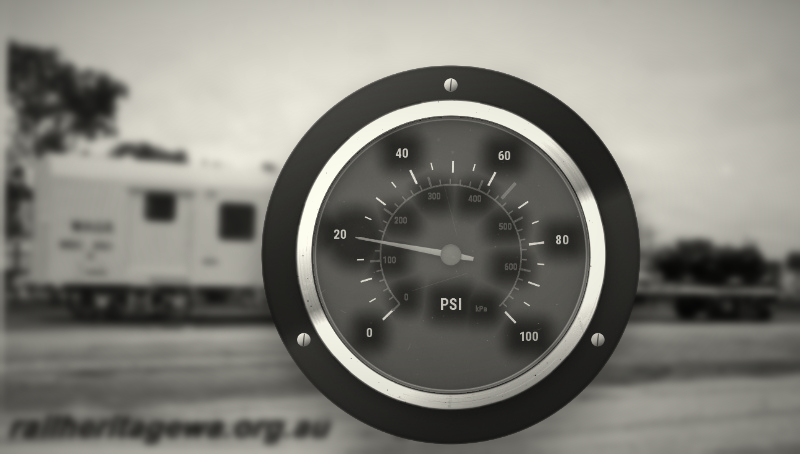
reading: psi 20
